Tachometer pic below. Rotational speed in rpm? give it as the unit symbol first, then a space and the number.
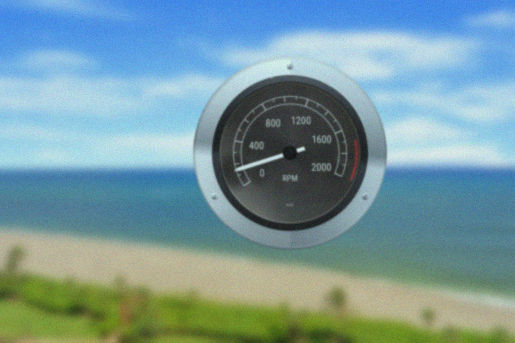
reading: rpm 150
